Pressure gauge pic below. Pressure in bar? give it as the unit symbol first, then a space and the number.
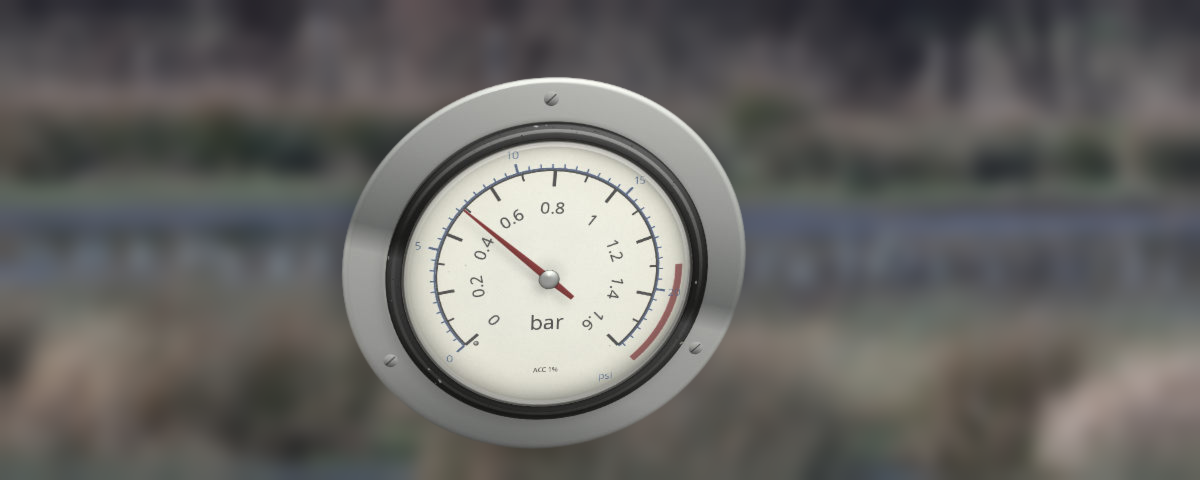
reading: bar 0.5
